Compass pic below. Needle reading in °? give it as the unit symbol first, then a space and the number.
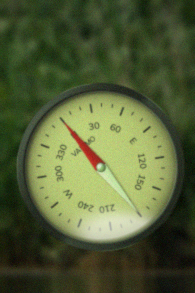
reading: ° 0
